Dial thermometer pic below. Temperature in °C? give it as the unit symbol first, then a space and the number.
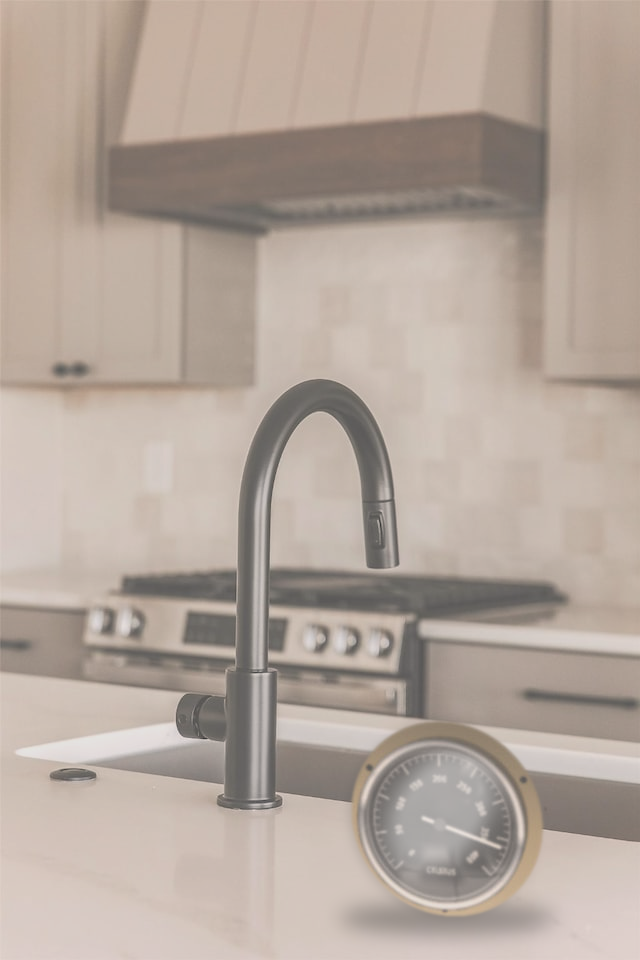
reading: °C 360
